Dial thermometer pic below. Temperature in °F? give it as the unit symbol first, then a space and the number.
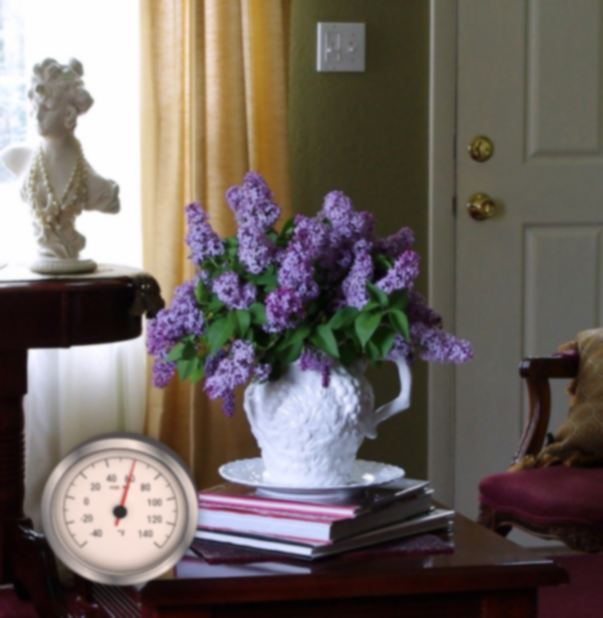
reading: °F 60
